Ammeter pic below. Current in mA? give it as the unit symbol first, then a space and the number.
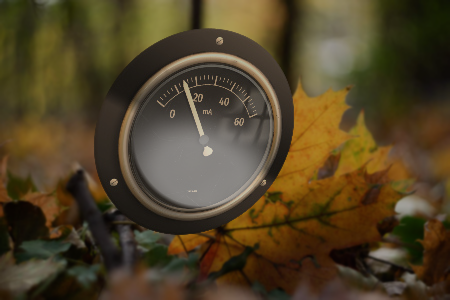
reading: mA 14
